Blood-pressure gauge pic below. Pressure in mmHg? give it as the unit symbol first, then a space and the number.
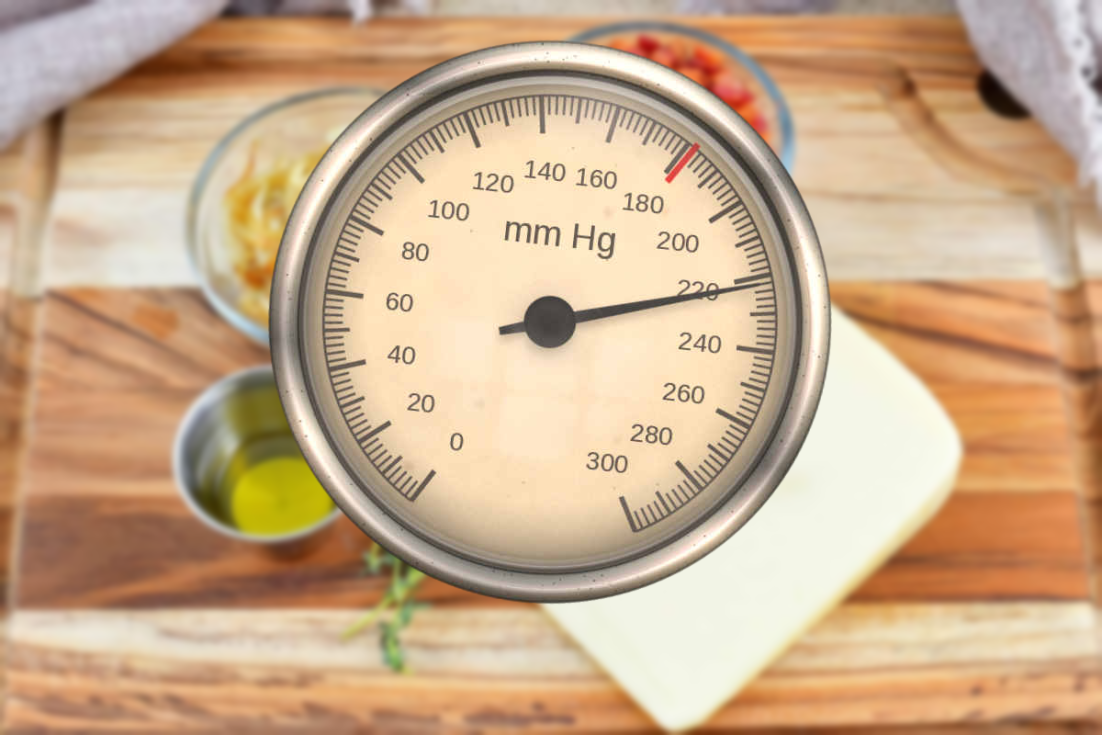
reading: mmHg 222
